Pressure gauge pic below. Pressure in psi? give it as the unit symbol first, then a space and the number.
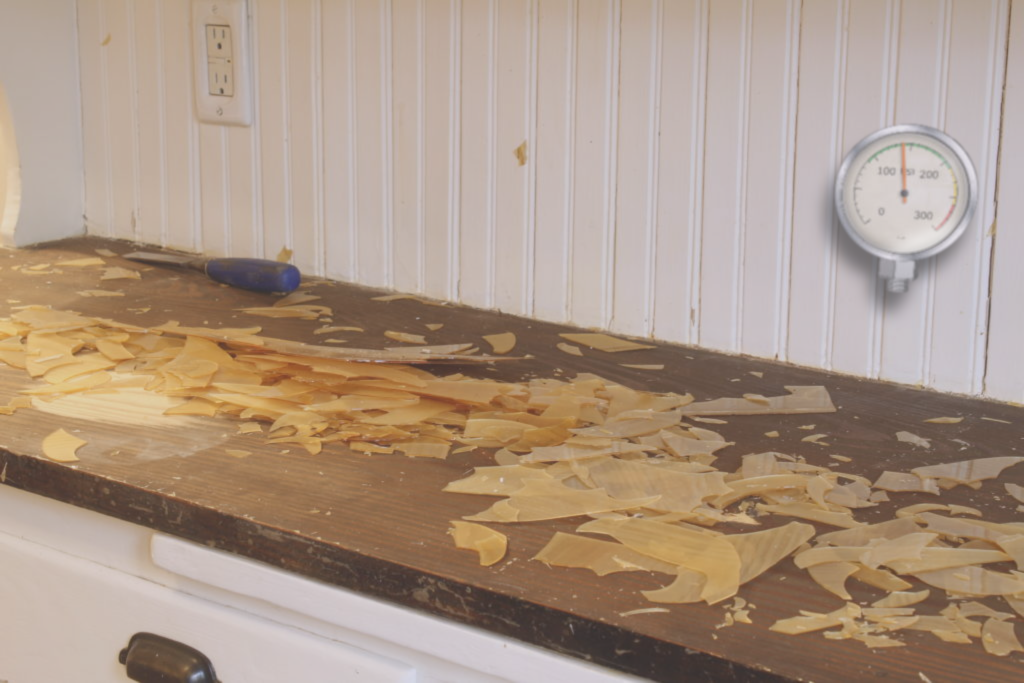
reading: psi 140
